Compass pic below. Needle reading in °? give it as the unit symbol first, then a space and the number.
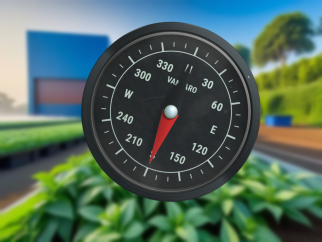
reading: ° 180
